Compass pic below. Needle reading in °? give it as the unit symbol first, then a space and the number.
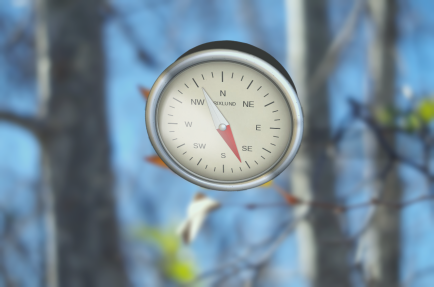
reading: ° 155
